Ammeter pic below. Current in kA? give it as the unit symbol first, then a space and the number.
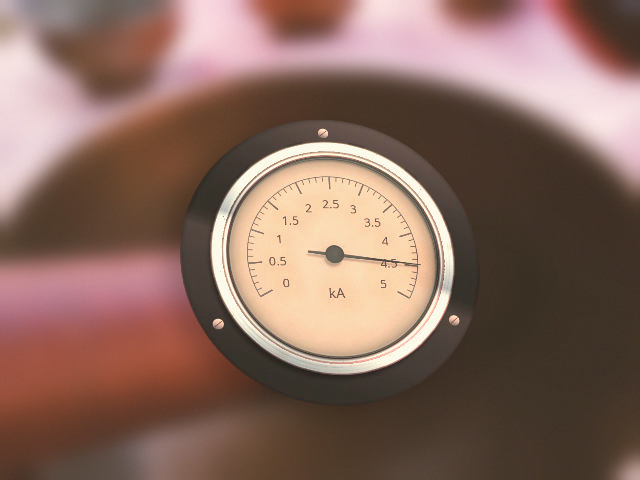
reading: kA 4.5
